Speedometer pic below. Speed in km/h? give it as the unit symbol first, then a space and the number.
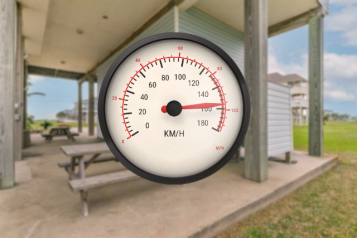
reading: km/h 156
